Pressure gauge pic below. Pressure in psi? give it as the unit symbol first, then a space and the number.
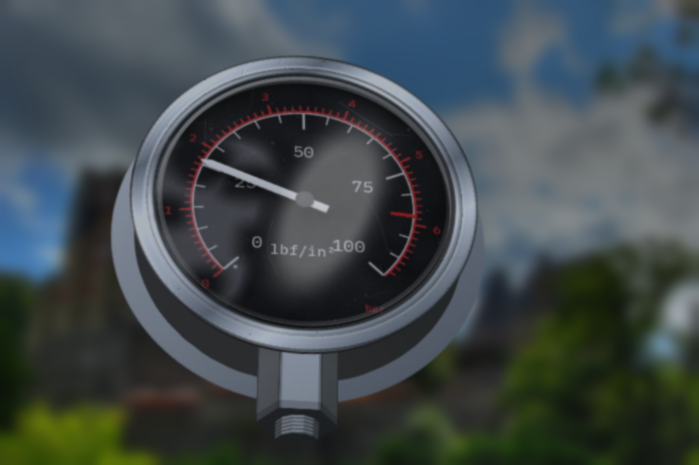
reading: psi 25
